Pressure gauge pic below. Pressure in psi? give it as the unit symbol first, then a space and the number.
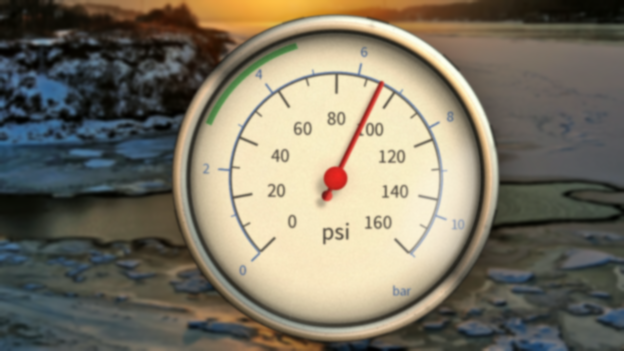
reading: psi 95
